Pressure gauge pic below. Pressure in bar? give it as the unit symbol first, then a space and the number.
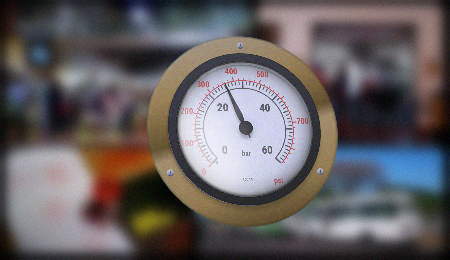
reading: bar 25
